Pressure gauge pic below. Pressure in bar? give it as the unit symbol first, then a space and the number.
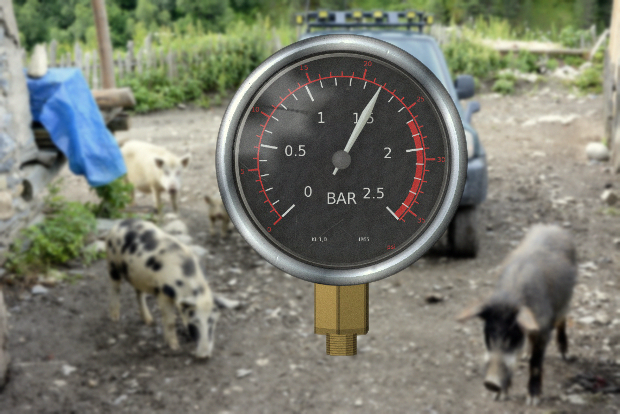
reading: bar 1.5
